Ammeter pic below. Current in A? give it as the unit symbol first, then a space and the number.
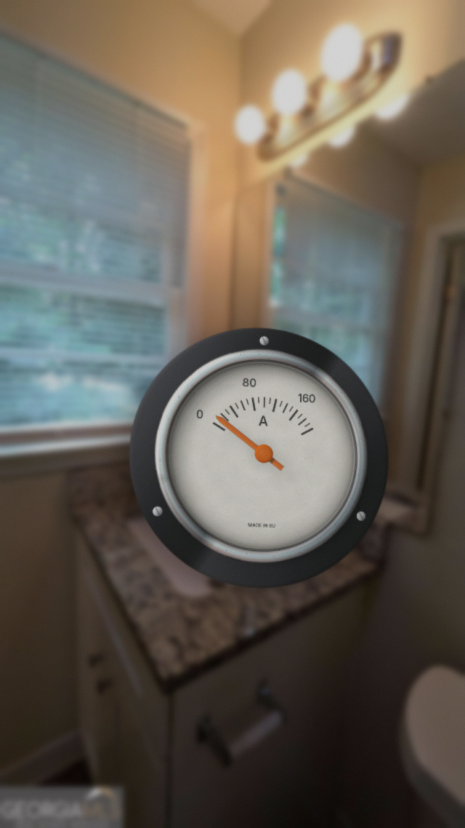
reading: A 10
